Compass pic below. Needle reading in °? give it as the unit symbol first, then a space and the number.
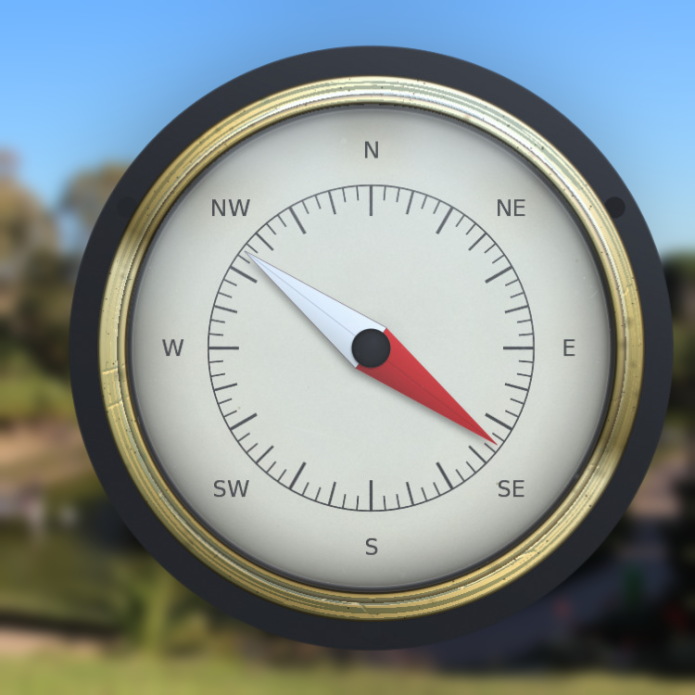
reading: ° 127.5
